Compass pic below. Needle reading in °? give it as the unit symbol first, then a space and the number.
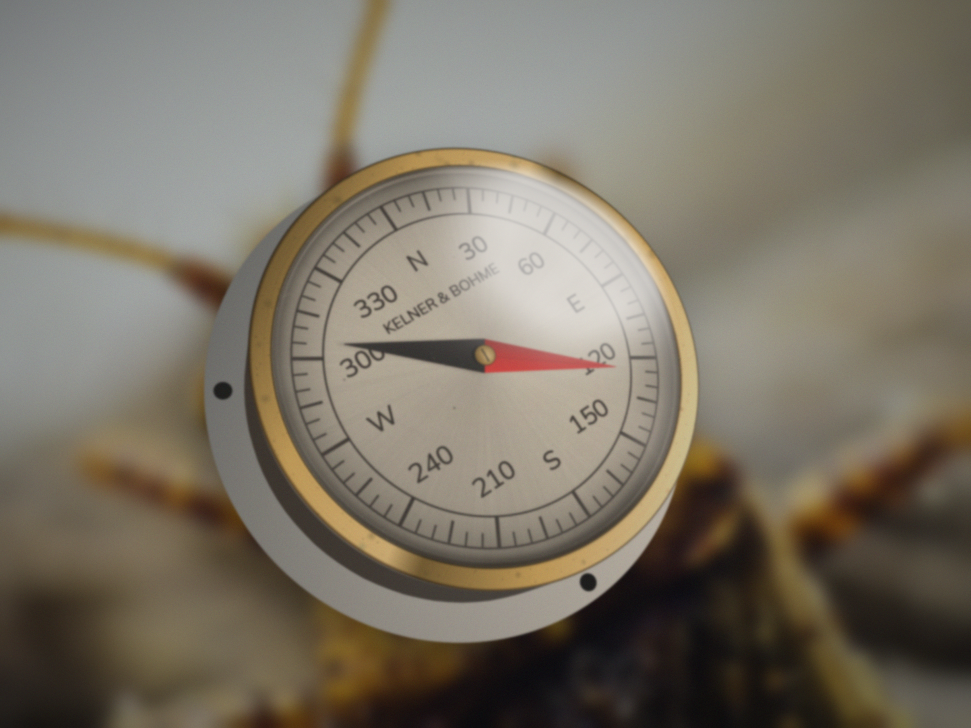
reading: ° 125
